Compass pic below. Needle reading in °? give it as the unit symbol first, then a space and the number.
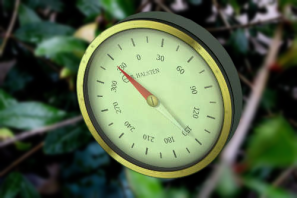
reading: ° 330
